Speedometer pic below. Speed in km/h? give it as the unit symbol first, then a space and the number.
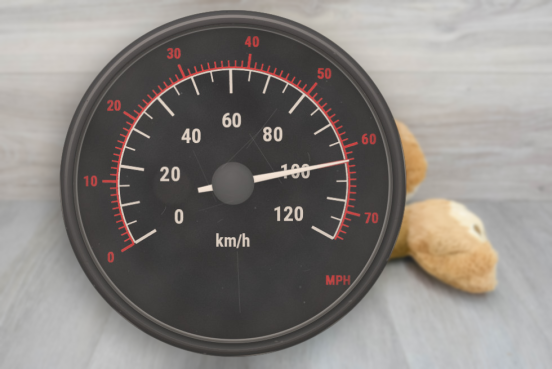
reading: km/h 100
